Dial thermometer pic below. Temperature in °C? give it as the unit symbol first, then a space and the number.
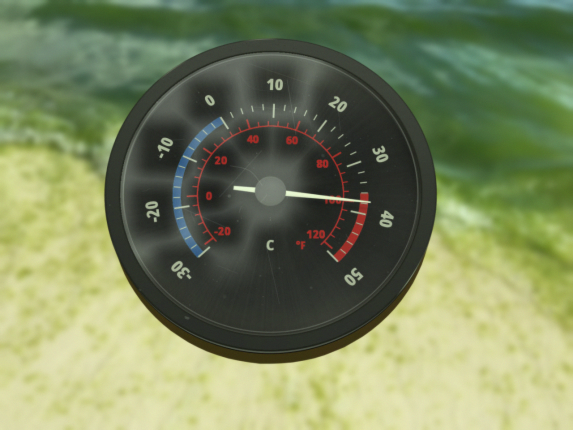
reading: °C 38
